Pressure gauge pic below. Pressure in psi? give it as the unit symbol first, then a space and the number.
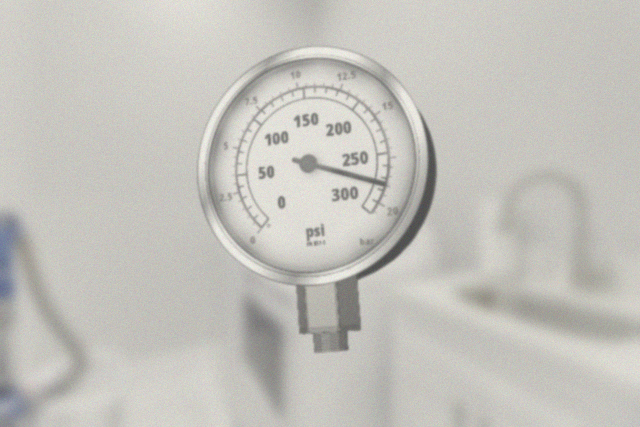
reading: psi 275
